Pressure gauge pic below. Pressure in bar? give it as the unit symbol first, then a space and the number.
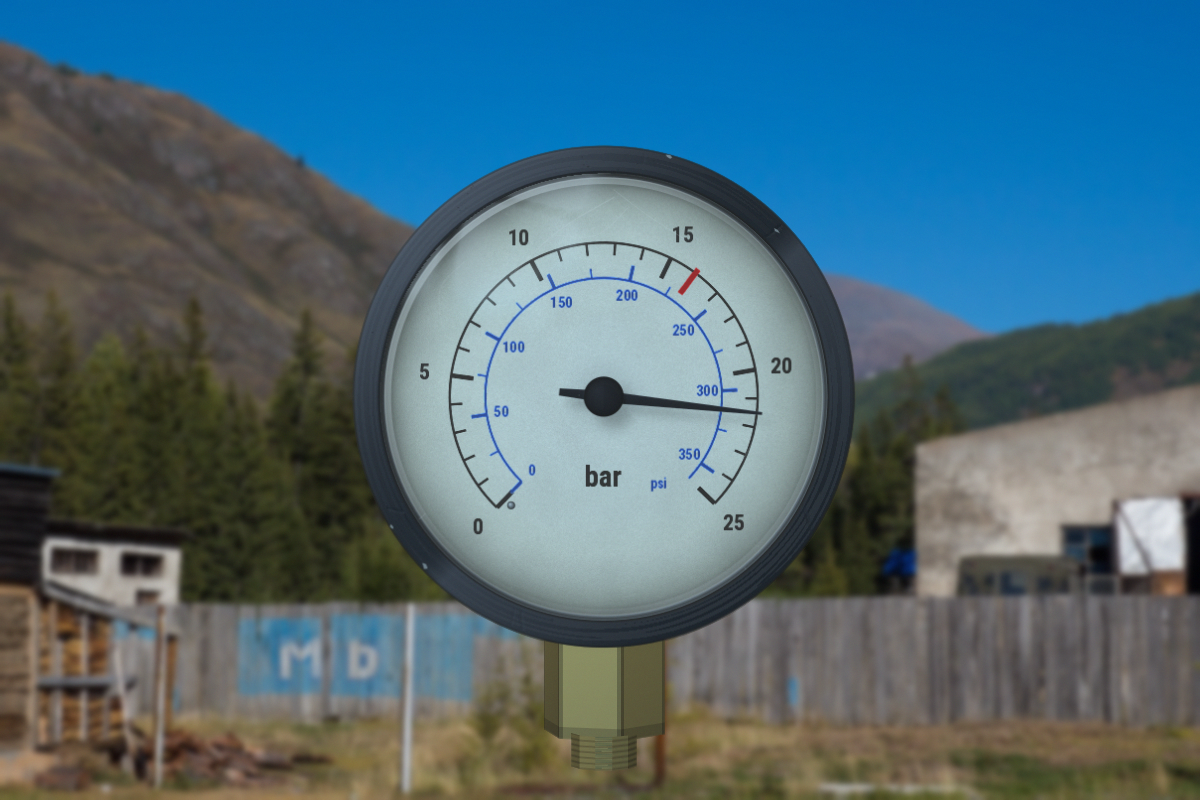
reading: bar 21.5
